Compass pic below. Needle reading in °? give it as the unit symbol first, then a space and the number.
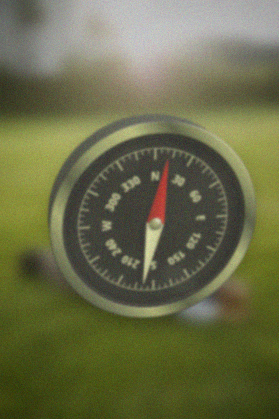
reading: ° 10
